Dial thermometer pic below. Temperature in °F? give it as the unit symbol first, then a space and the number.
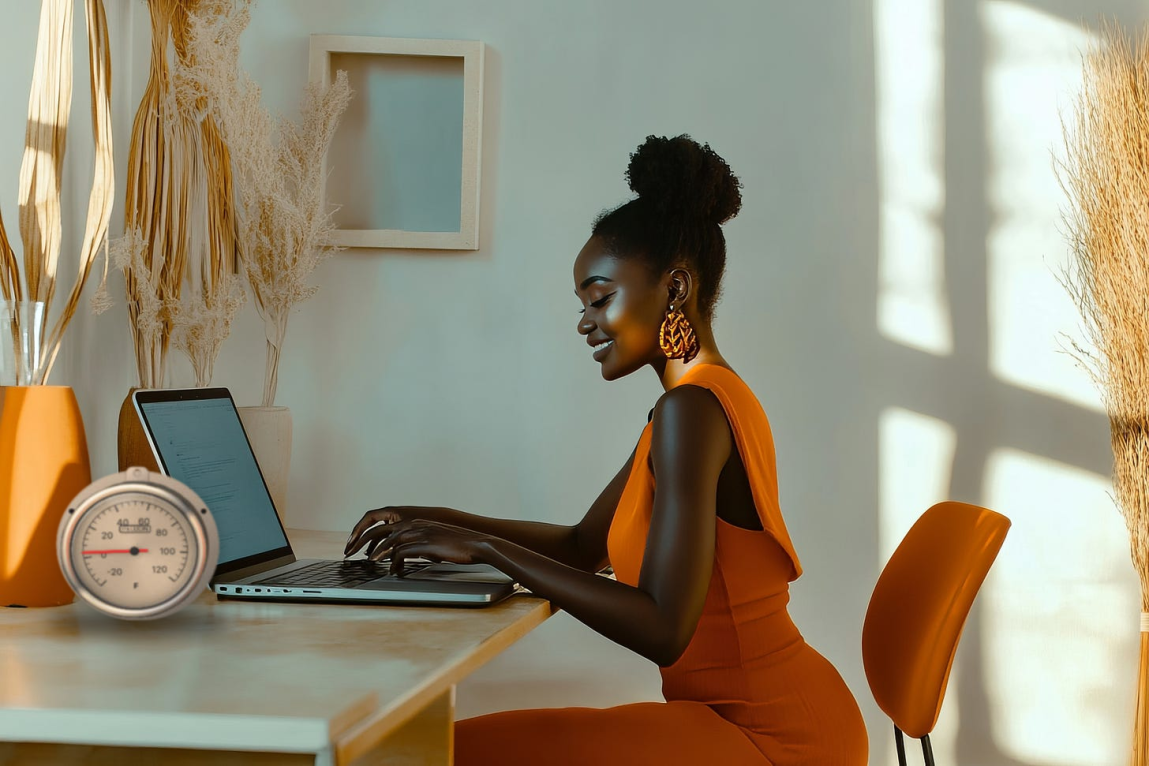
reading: °F 4
